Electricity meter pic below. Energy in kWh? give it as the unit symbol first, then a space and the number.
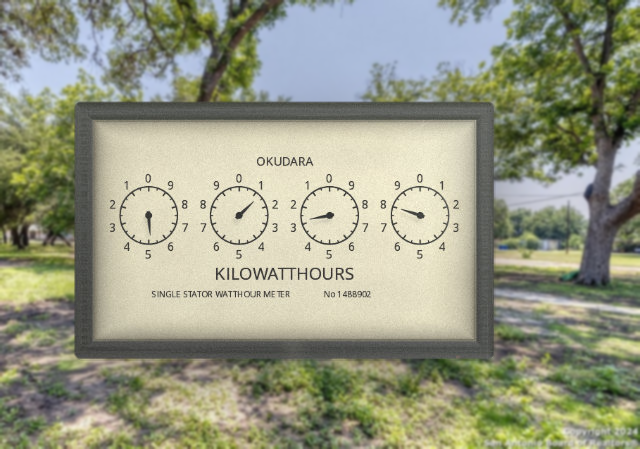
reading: kWh 5128
